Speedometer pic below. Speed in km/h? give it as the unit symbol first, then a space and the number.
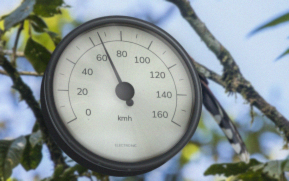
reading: km/h 65
